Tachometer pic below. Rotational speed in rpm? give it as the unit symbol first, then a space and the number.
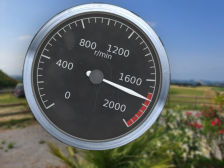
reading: rpm 1750
